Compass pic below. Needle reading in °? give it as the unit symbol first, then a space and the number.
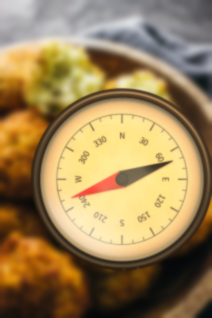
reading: ° 250
